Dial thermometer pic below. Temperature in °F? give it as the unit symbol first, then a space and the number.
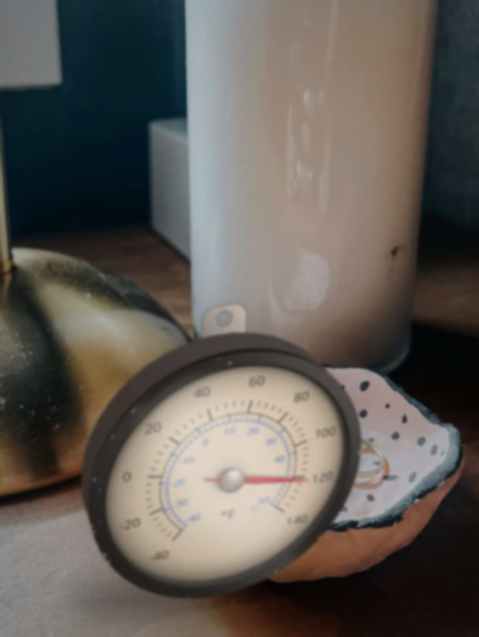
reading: °F 120
